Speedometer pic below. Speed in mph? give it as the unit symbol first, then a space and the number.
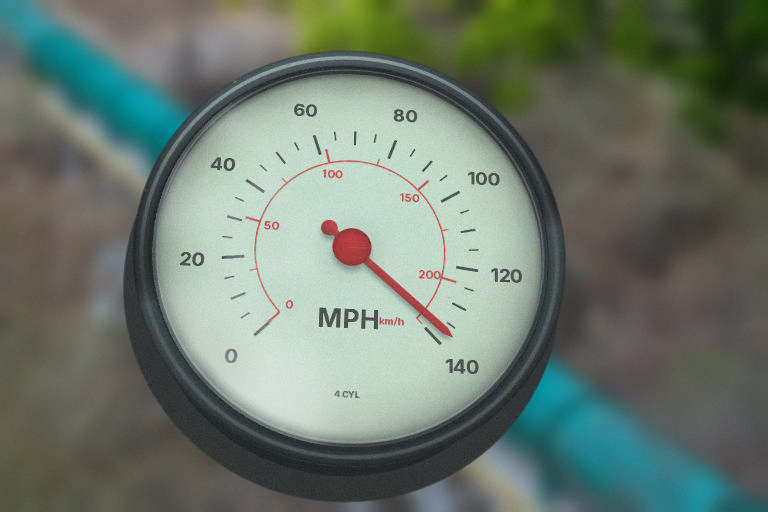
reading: mph 137.5
